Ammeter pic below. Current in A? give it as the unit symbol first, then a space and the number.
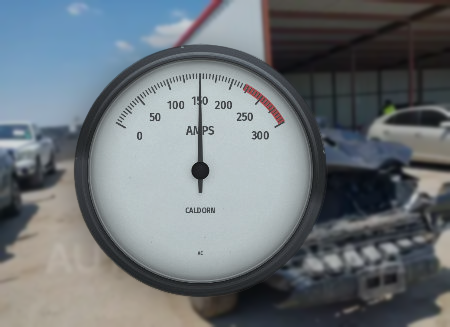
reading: A 150
